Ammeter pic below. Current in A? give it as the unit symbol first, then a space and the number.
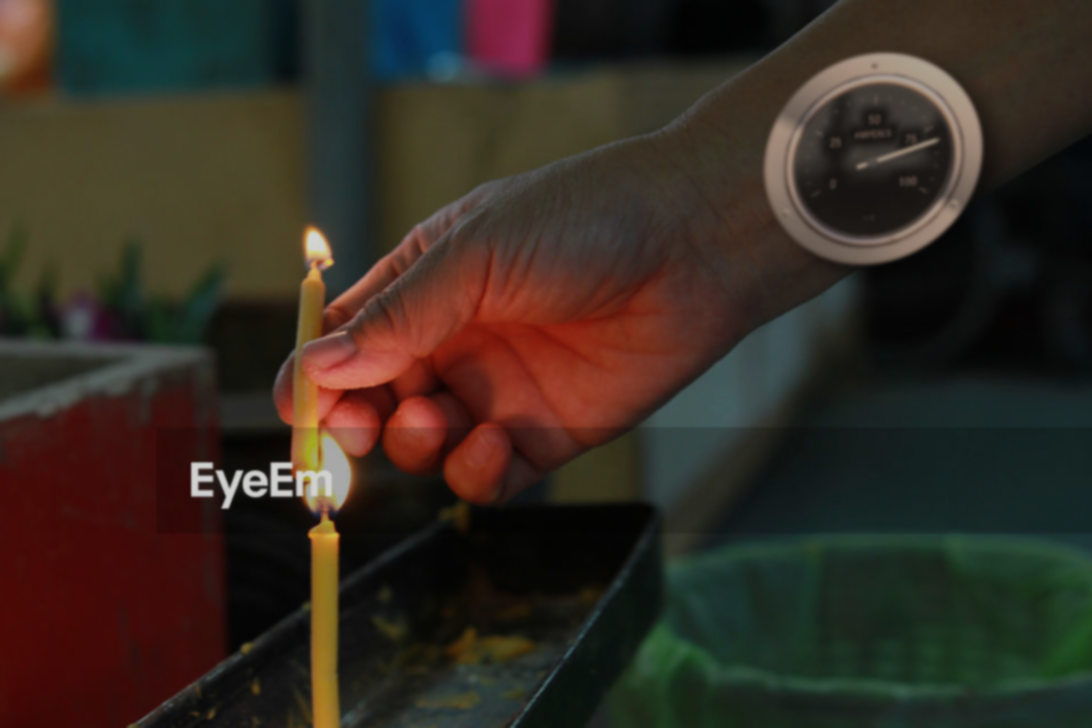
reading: A 80
